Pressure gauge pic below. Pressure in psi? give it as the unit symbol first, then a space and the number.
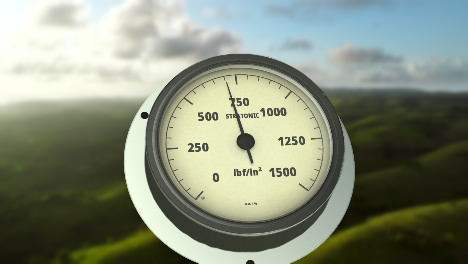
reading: psi 700
